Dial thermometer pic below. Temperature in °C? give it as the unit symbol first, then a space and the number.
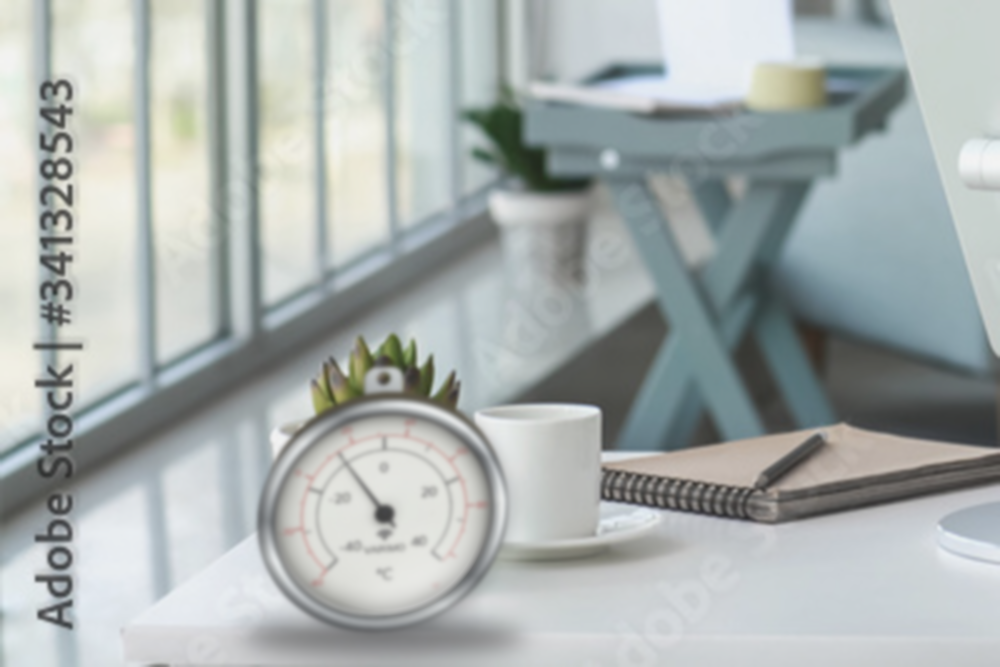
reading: °C -10
